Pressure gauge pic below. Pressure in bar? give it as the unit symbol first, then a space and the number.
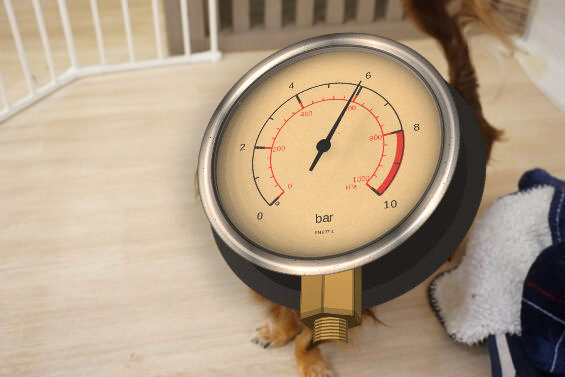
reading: bar 6
